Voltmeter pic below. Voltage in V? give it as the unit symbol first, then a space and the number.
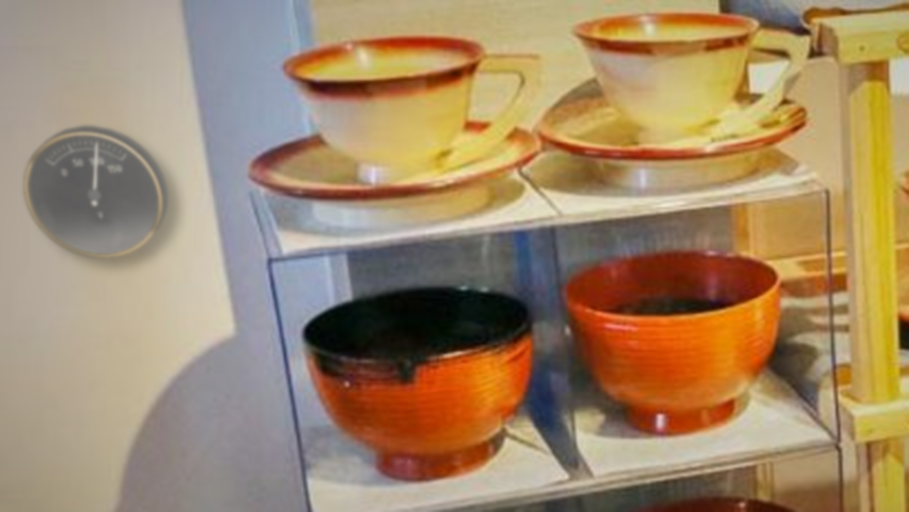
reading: V 100
